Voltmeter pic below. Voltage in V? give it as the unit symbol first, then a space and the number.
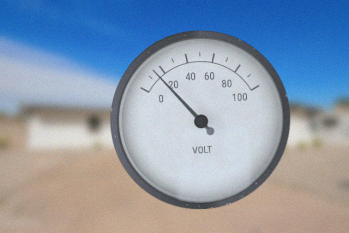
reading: V 15
